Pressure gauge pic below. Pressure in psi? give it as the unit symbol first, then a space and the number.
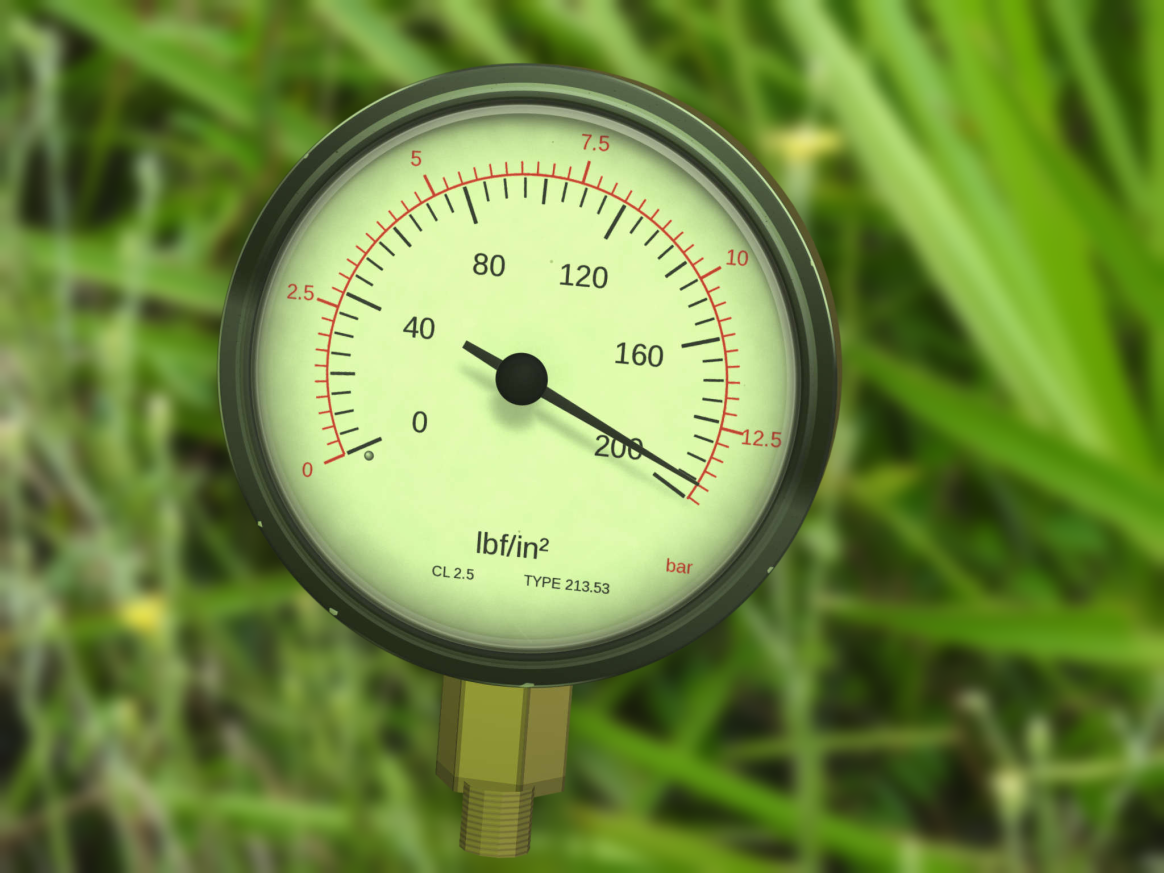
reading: psi 195
